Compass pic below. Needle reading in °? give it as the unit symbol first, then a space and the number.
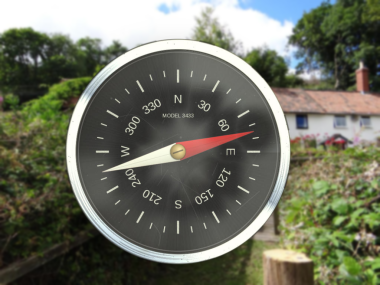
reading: ° 75
